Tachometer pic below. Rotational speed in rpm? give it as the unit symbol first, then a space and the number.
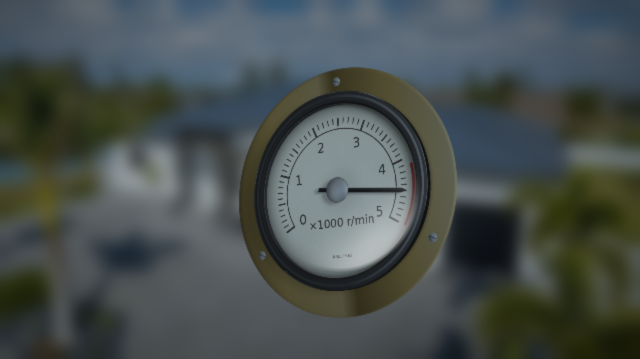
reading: rpm 4500
